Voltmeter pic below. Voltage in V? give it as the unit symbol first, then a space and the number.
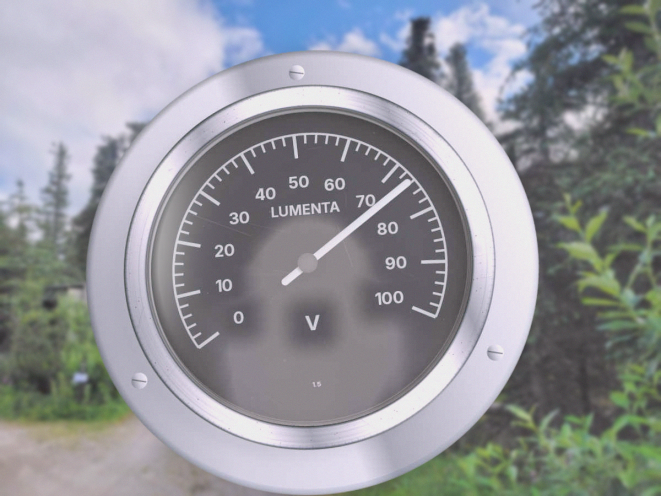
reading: V 74
